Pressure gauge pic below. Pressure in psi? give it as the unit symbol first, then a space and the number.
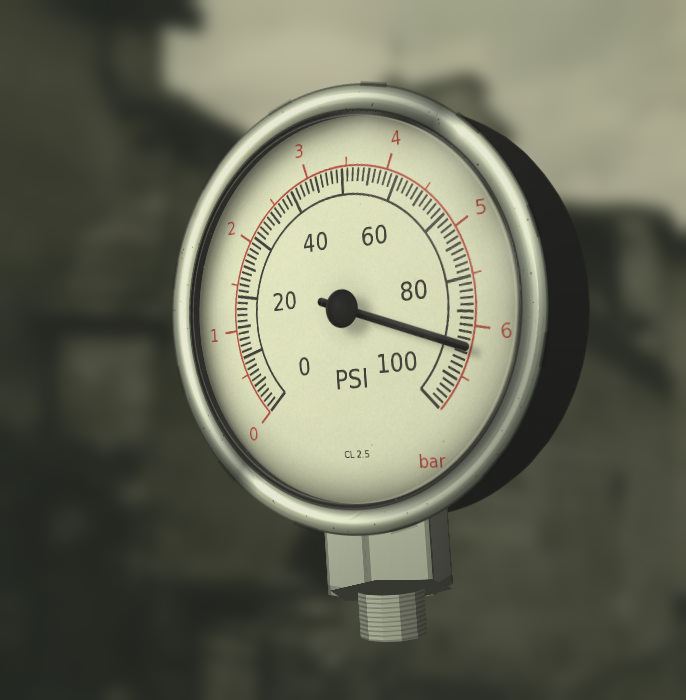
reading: psi 90
